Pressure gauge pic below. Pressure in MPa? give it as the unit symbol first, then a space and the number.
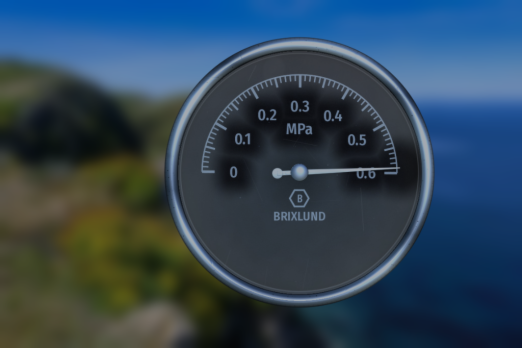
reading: MPa 0.59
